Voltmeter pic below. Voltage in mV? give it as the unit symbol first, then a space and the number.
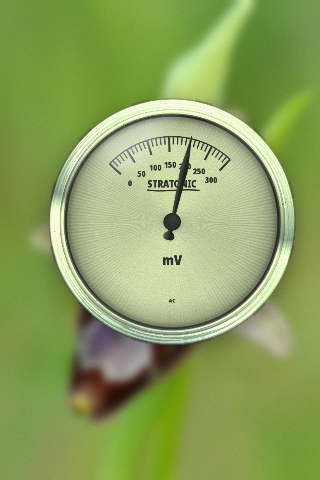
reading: mV 200
